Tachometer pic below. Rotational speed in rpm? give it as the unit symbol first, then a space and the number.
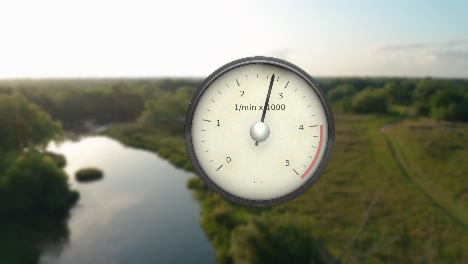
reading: rpm 2700
